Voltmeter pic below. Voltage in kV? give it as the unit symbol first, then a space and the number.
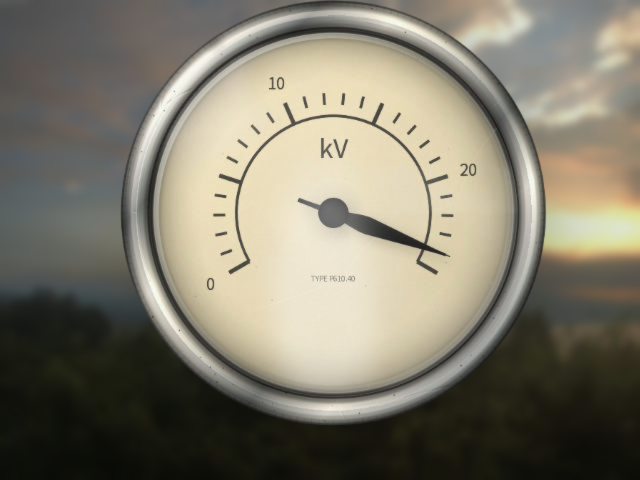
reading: kV 24
